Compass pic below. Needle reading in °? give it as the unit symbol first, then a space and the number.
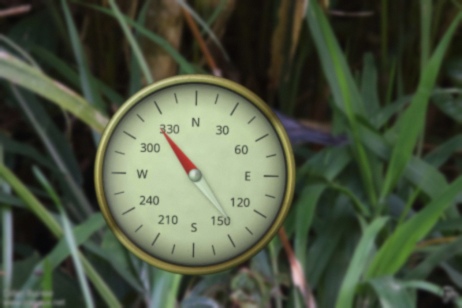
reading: ° 322.5
